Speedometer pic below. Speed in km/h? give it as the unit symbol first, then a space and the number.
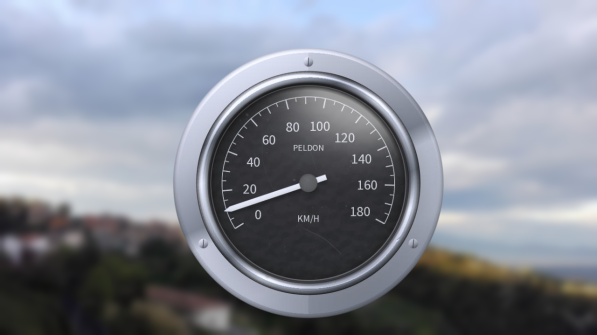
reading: km/h 10
